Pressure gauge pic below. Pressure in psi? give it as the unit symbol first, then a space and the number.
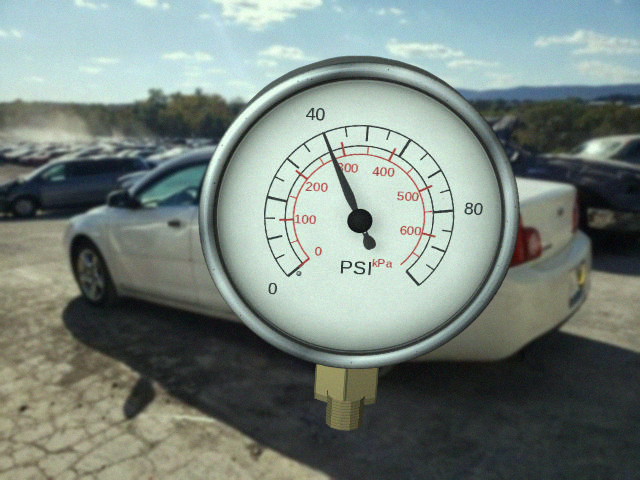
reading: psi 40
